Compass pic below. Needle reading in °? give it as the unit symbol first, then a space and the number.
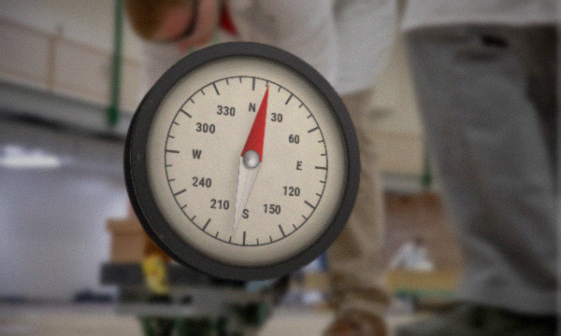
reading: ° 10
